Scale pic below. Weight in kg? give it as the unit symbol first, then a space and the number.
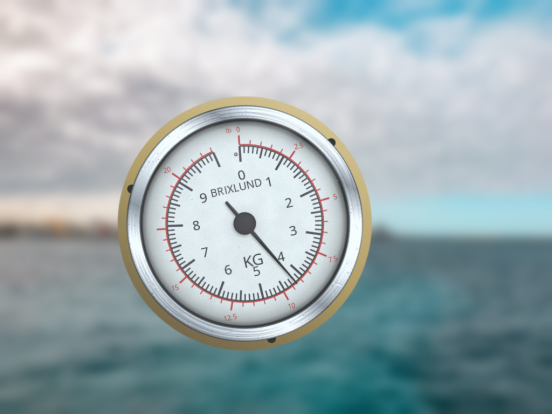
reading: kg 4.2
